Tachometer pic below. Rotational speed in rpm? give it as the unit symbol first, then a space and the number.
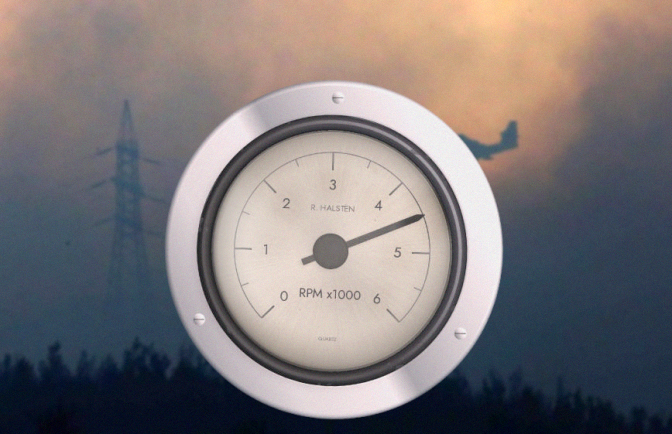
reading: rpm 4500
